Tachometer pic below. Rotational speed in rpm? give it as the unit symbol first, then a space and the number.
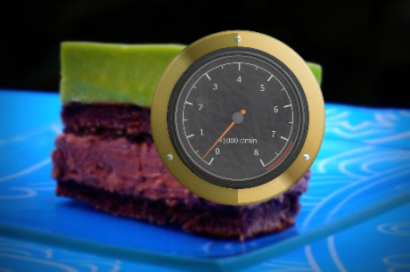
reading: rpm 250
